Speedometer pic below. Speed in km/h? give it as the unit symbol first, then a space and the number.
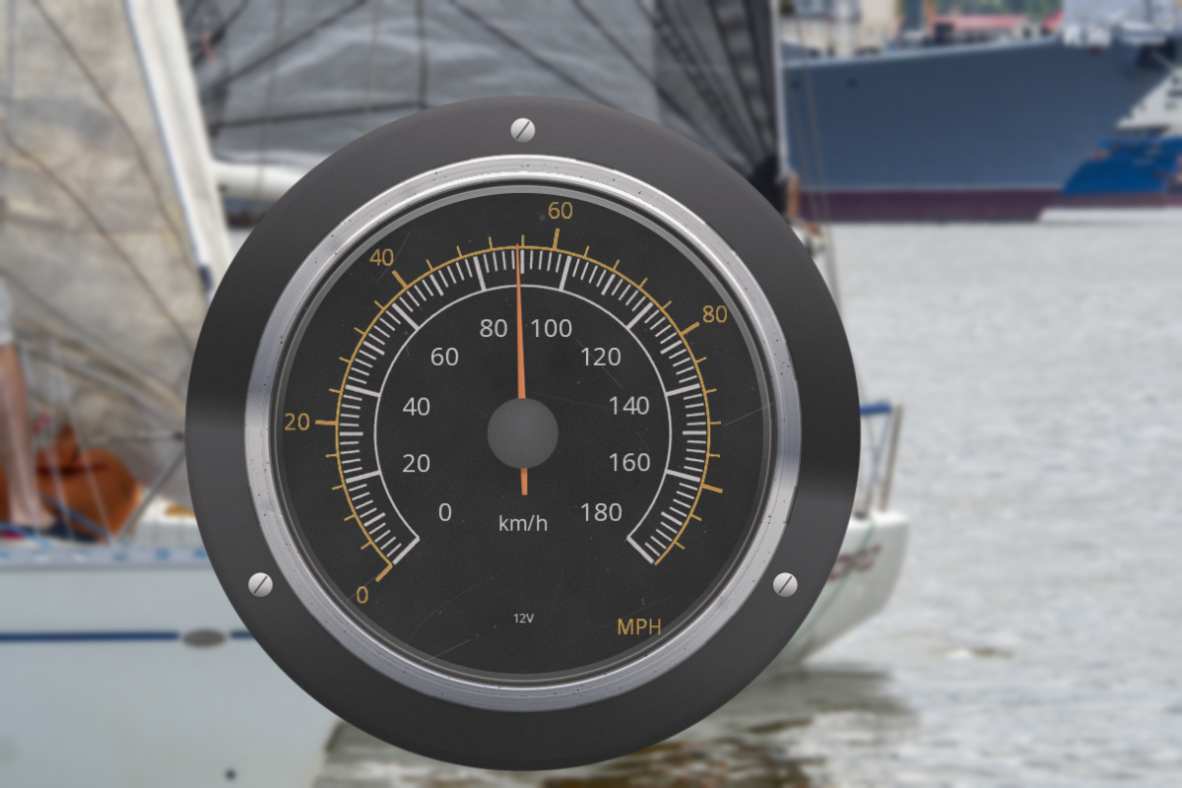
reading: km/h 89
